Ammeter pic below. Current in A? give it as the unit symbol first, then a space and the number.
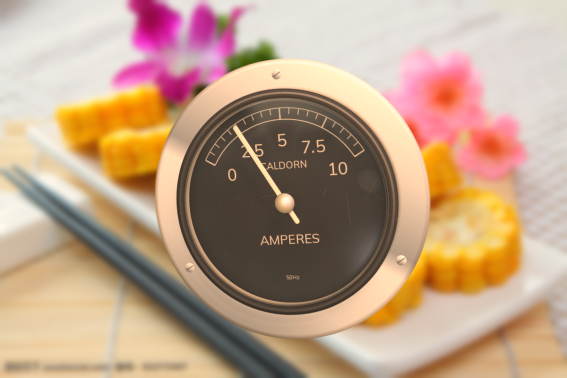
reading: A 2.5
